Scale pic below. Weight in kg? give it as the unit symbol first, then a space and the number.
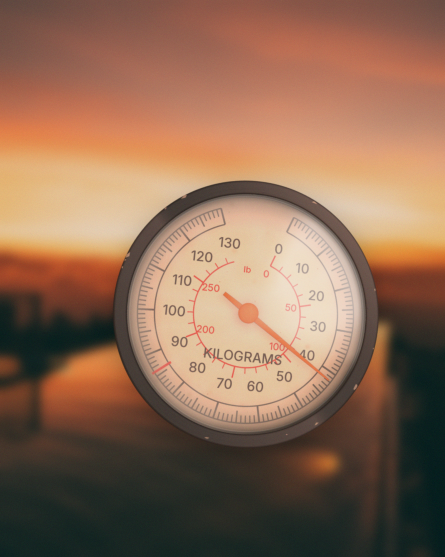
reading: kg 42
